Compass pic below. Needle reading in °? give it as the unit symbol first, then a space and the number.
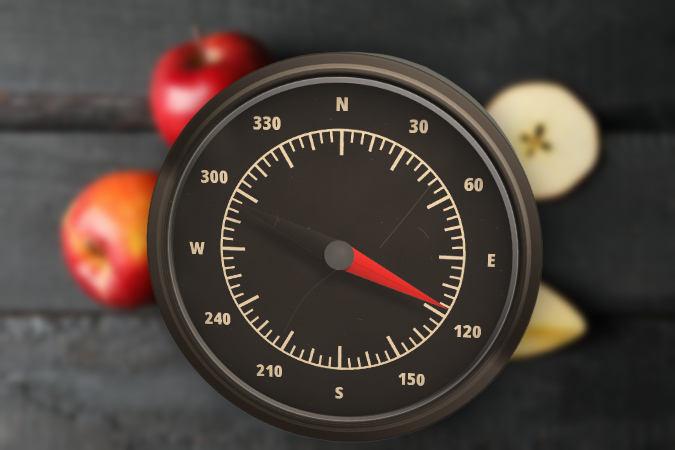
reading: ° 115
